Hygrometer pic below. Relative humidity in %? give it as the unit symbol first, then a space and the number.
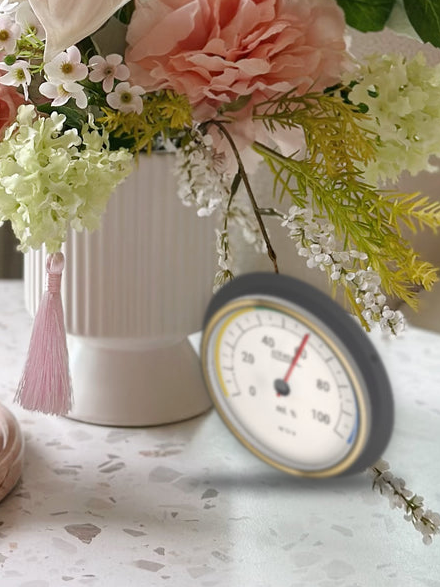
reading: % 60
